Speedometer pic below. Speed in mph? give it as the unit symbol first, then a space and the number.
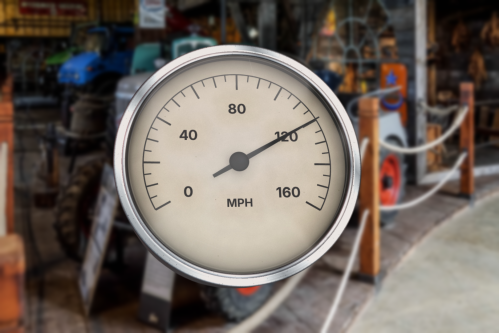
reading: mph 120
